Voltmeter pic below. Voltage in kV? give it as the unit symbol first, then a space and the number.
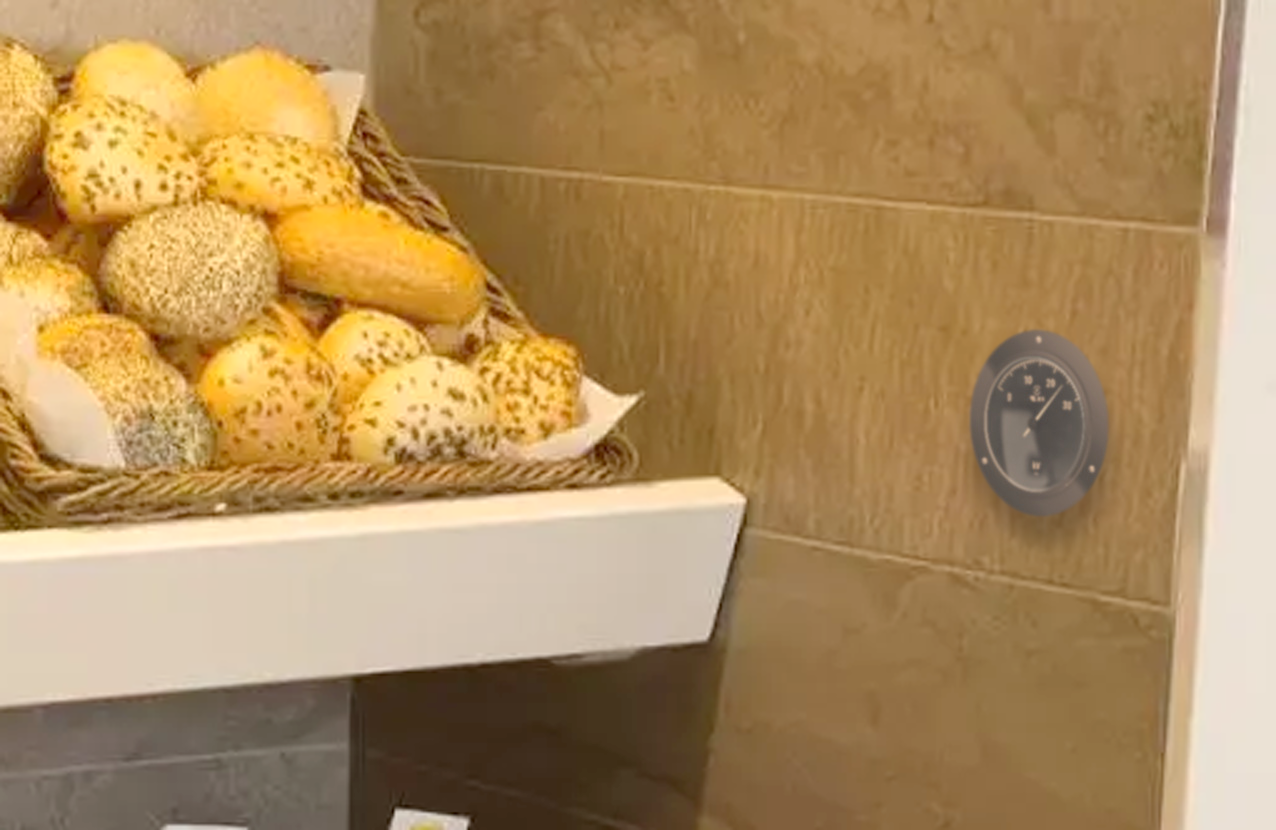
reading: kV 25
